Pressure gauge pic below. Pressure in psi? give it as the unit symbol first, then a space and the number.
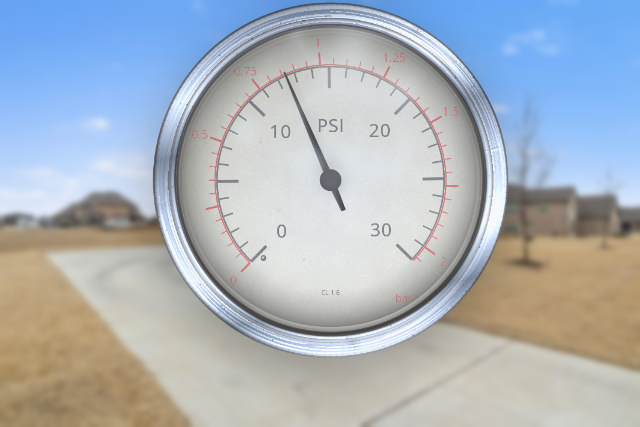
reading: psi 12.5
